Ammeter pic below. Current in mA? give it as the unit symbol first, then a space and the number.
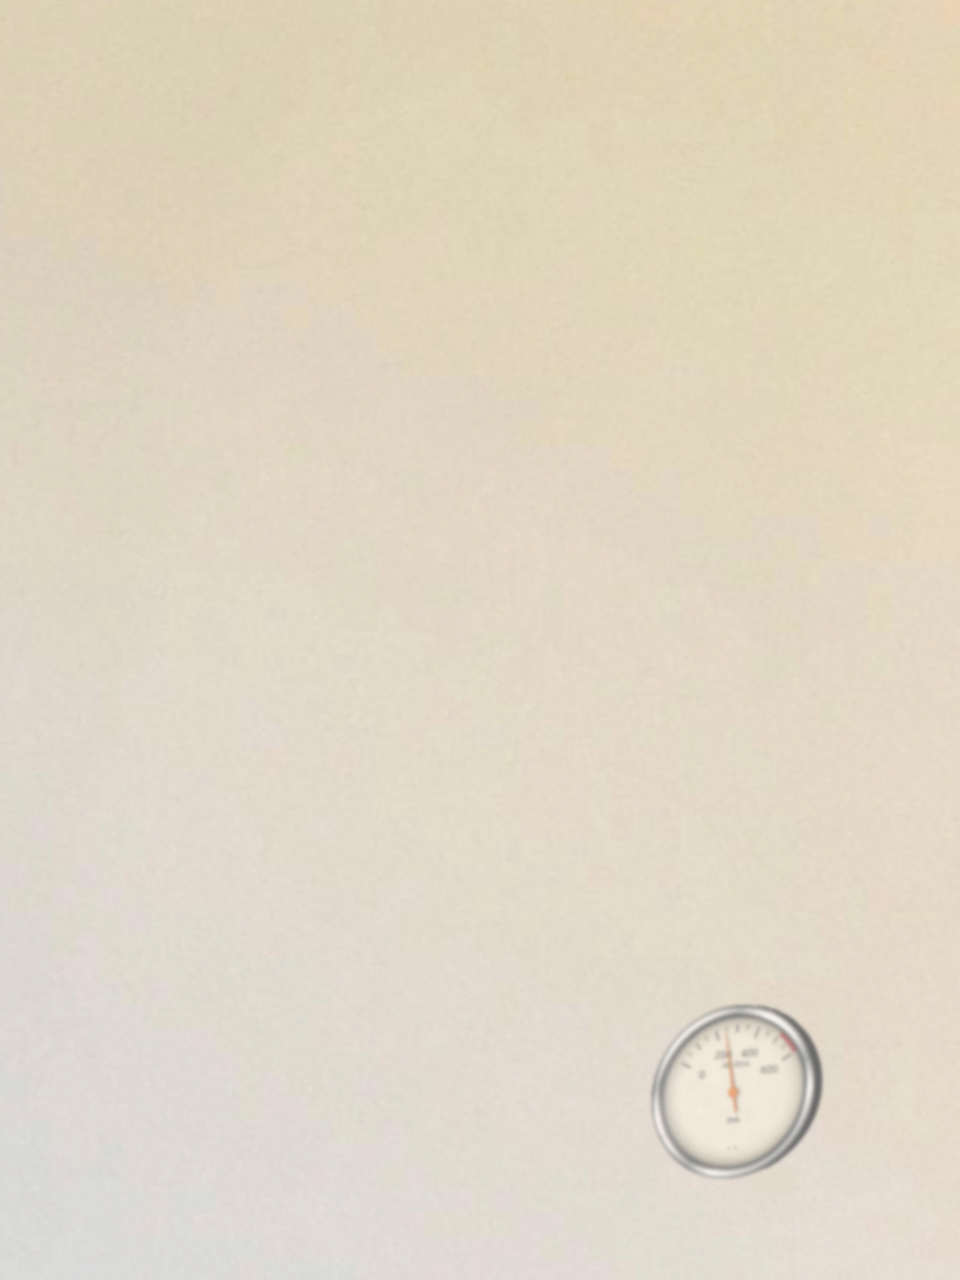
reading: mA 250
